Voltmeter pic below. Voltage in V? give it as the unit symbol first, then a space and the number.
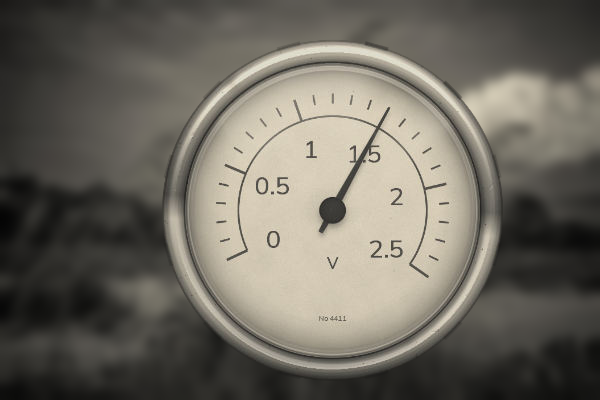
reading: V 1.5
